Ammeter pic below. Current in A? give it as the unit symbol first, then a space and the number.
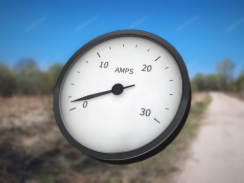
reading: A 1
